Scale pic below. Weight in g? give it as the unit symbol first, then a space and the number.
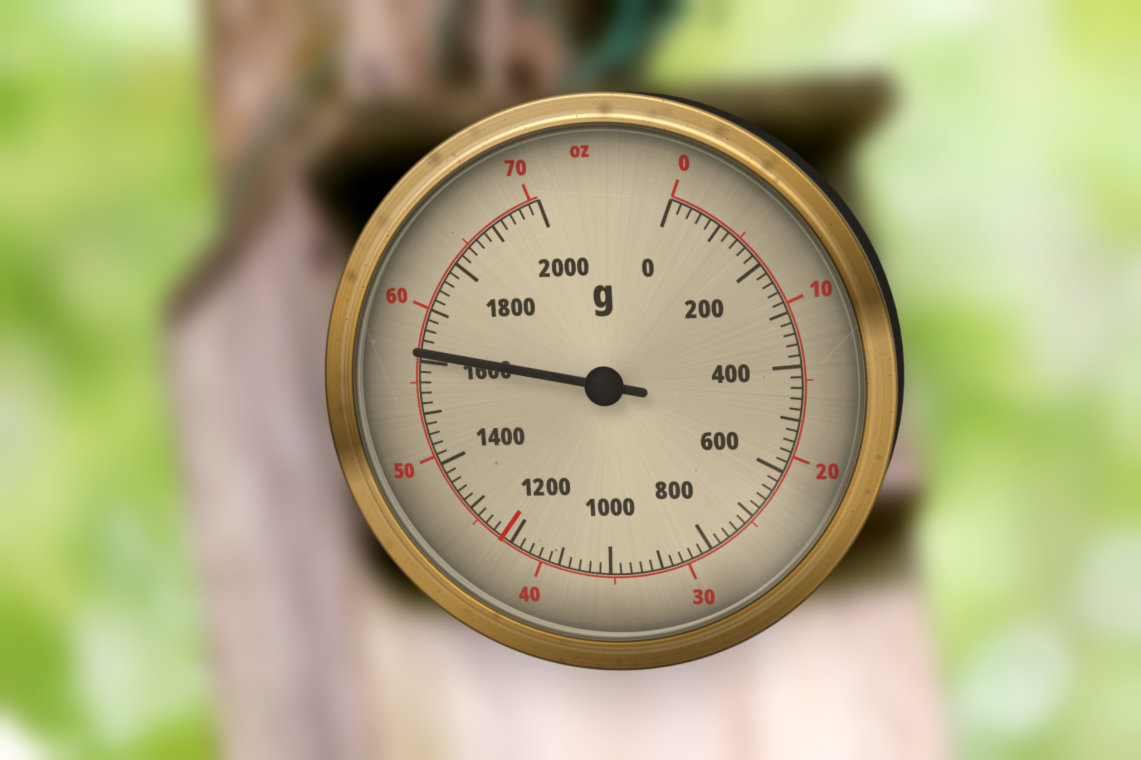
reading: g 1620
